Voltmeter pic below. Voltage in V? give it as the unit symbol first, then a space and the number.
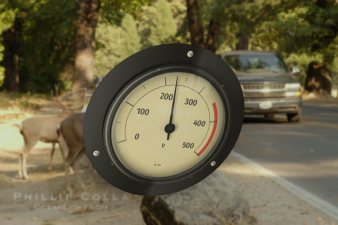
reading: V 225
